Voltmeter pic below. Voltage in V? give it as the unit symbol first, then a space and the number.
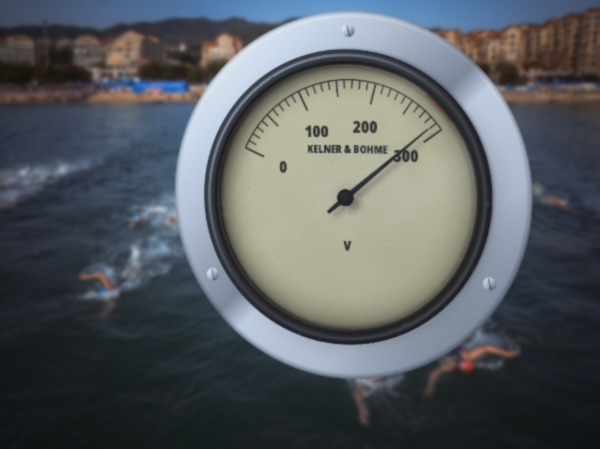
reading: V 290
